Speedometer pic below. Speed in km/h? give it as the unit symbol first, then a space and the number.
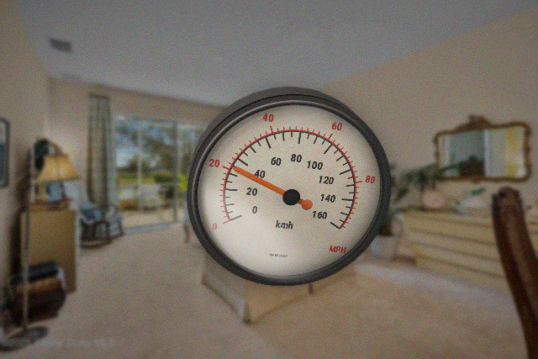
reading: km/h 35
